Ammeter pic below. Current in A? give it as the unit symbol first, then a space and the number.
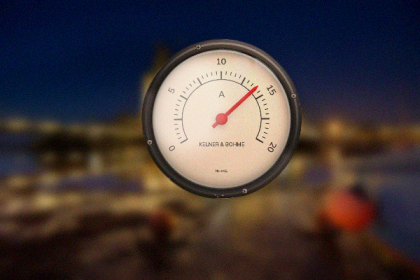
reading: A 14
